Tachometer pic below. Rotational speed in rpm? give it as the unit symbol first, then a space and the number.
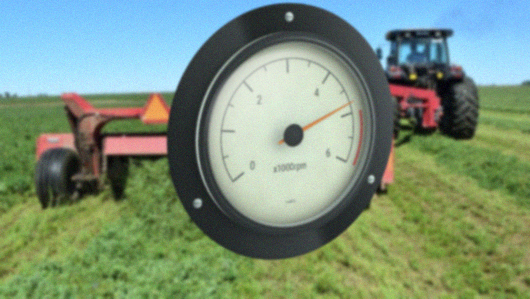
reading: rpm 4750
